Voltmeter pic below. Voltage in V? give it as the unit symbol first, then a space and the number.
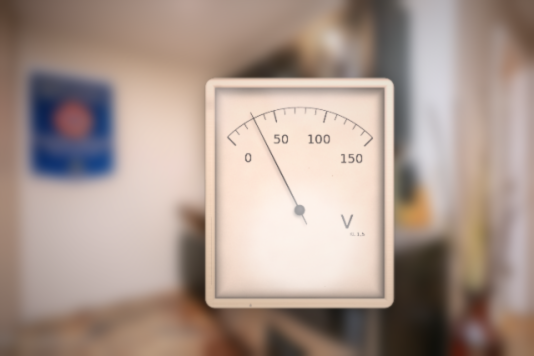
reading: V 30
